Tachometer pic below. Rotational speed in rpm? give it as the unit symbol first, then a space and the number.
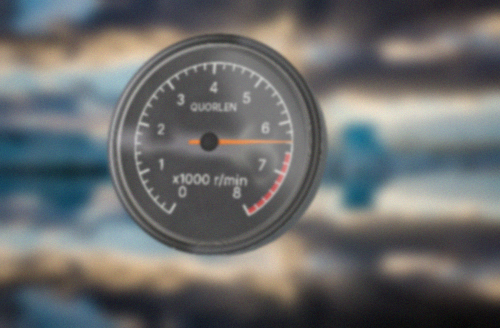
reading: rpm 6400
